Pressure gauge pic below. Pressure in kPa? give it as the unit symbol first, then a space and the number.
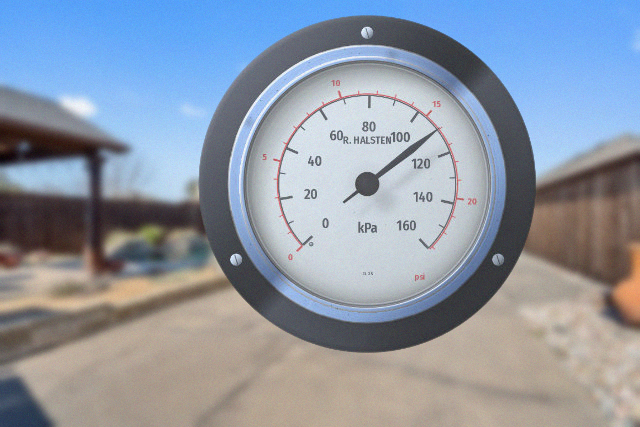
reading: kPa 110
